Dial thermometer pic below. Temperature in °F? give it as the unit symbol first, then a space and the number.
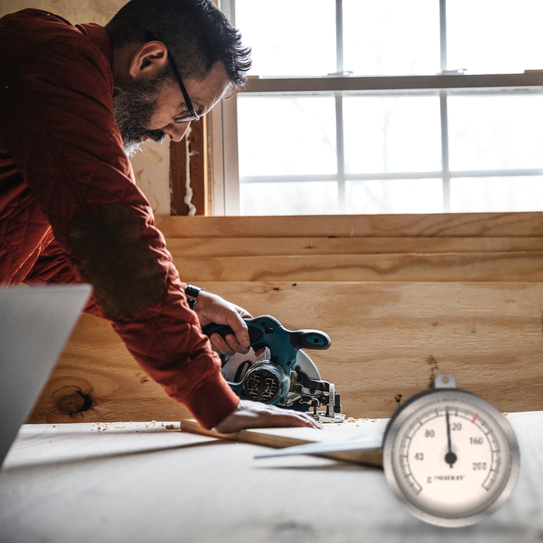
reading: °F 110
